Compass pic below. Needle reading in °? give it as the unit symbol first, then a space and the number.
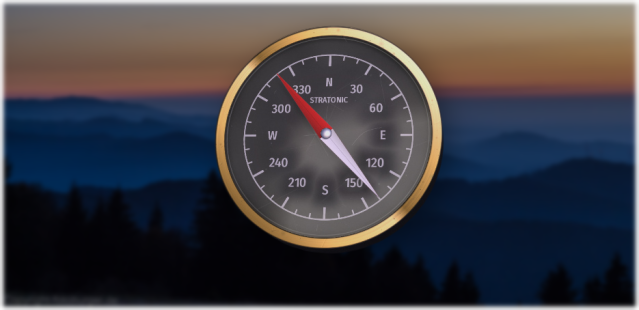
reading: ° 320
